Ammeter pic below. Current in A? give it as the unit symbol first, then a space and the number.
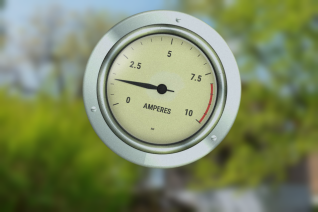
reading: A 1.25
